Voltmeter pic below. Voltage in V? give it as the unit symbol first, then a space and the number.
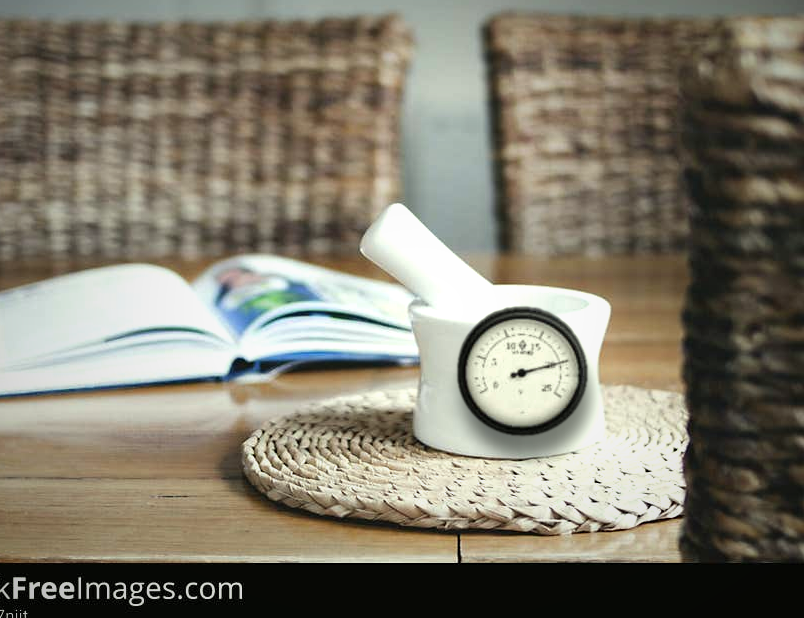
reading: V 20
